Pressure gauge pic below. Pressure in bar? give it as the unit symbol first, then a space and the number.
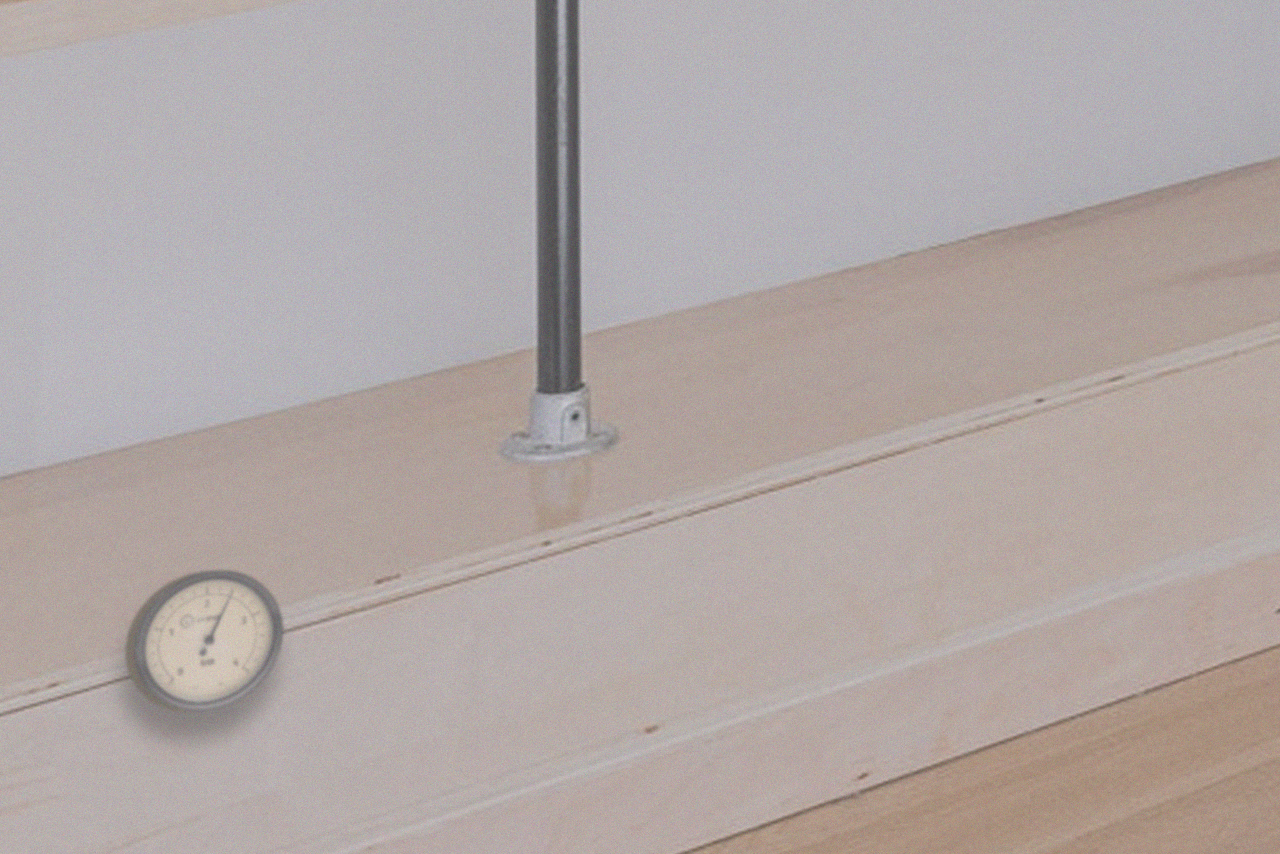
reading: bar 2.4
